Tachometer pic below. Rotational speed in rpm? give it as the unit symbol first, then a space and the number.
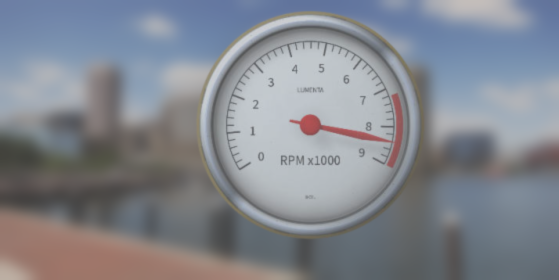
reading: rpm 8400
